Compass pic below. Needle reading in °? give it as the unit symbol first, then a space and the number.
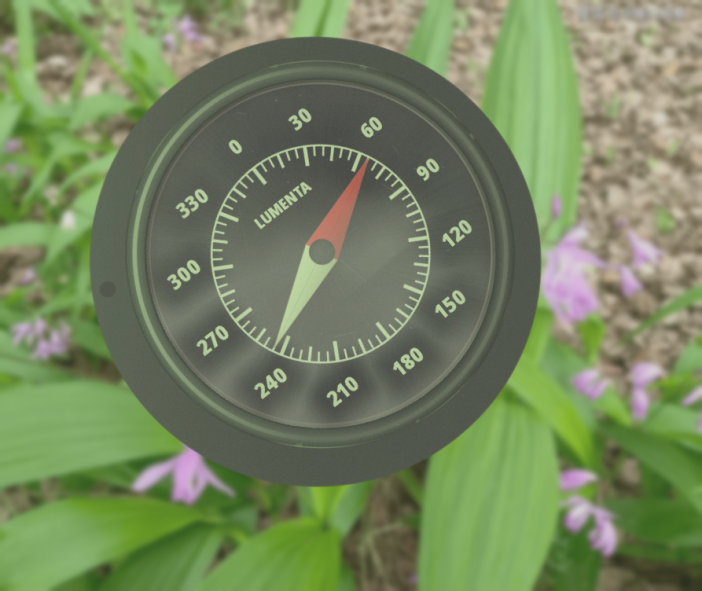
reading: ° 65
